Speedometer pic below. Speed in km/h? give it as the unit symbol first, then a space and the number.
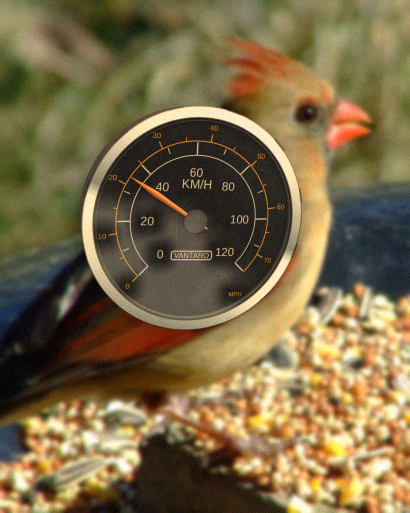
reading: km/h 35
